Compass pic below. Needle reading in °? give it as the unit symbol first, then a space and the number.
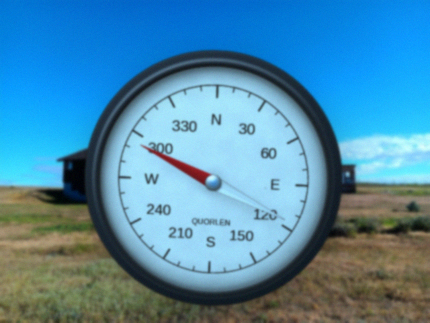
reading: ° 295
